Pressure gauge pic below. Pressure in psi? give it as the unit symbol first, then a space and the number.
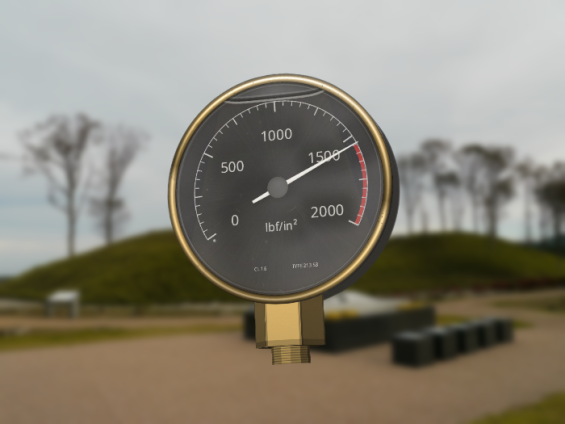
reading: psi 1550
